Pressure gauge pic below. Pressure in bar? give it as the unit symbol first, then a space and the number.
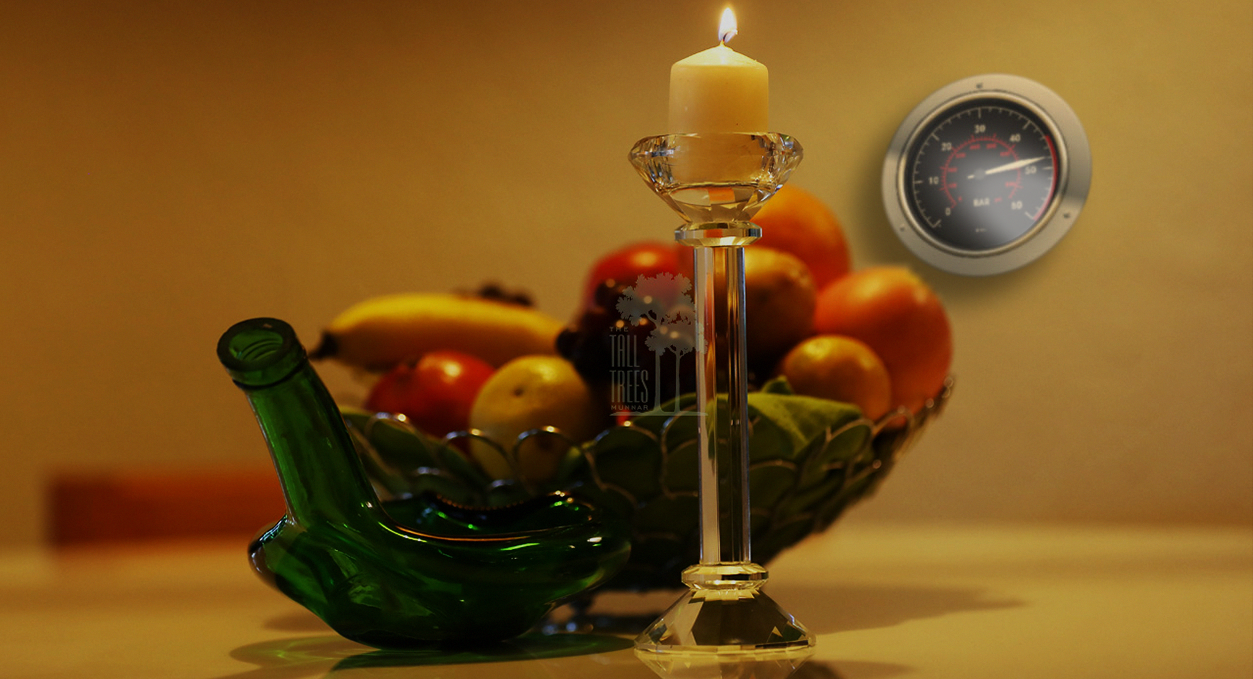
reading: bar 48
